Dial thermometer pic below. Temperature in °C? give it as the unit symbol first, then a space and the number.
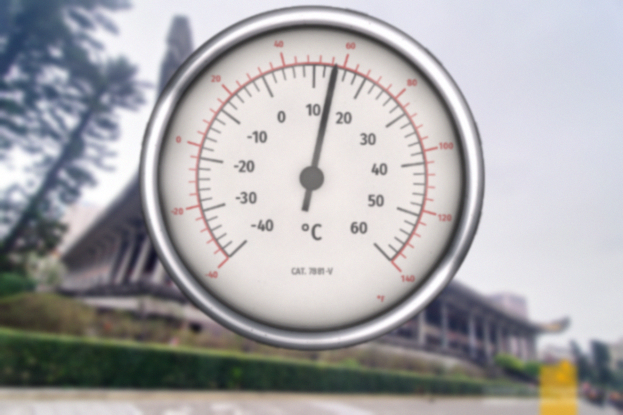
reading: °C 14
